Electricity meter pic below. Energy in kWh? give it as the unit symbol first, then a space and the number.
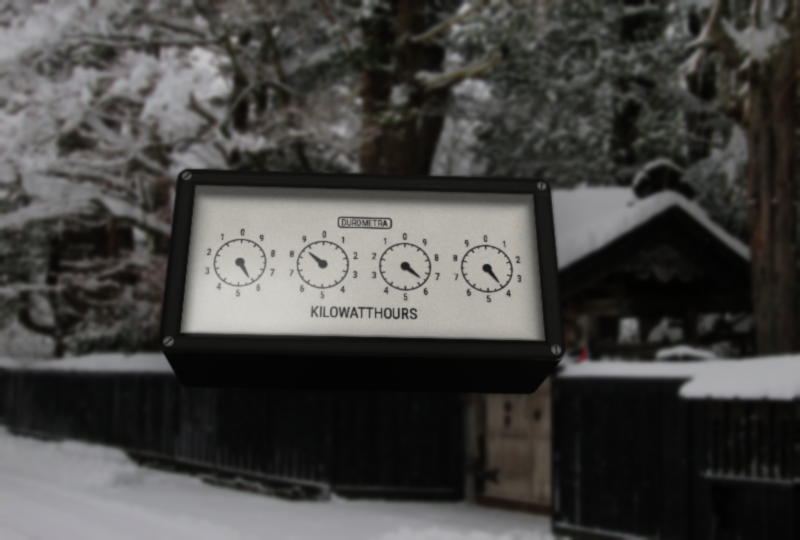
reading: kWh 5864
